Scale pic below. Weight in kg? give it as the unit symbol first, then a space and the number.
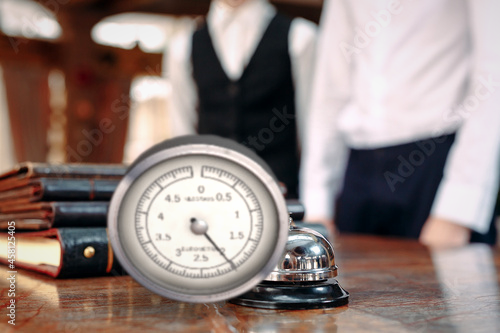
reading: kg 2
